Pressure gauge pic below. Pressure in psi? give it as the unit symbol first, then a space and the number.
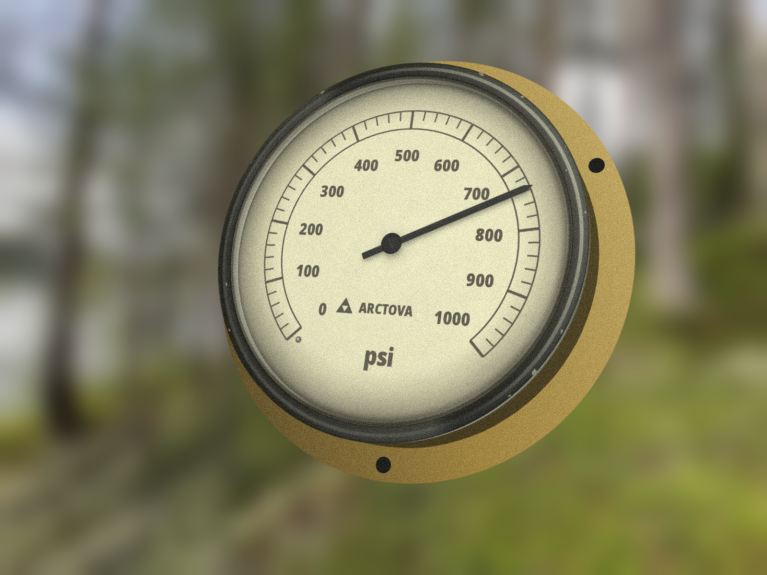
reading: psi 740
